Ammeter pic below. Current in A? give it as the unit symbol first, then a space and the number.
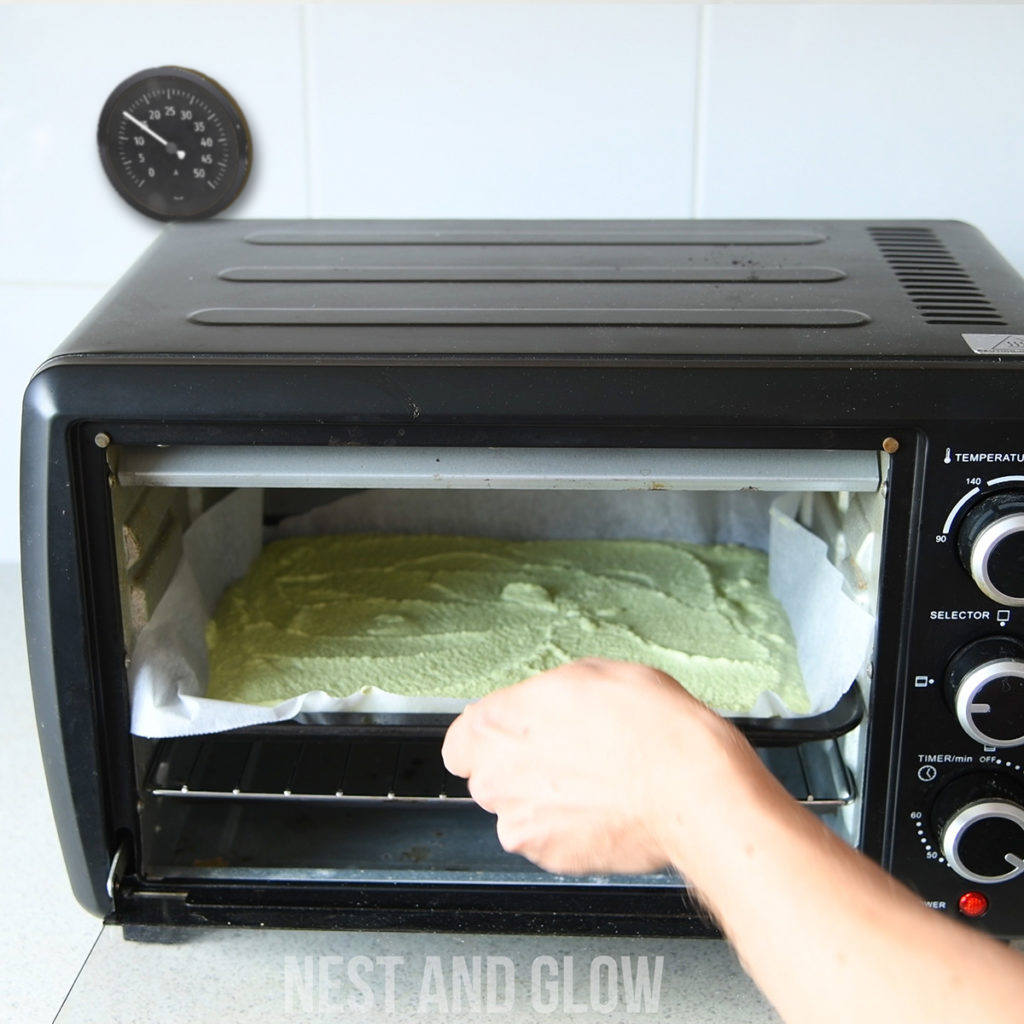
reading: A 15
